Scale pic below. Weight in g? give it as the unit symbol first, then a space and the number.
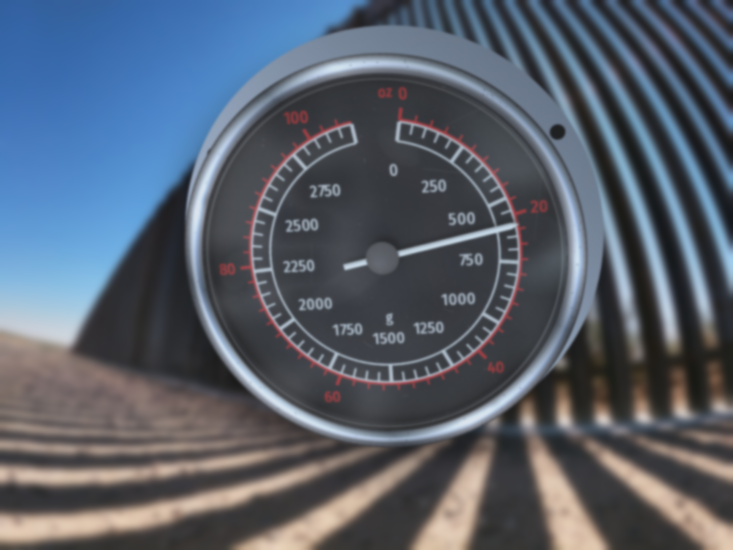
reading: g 600
